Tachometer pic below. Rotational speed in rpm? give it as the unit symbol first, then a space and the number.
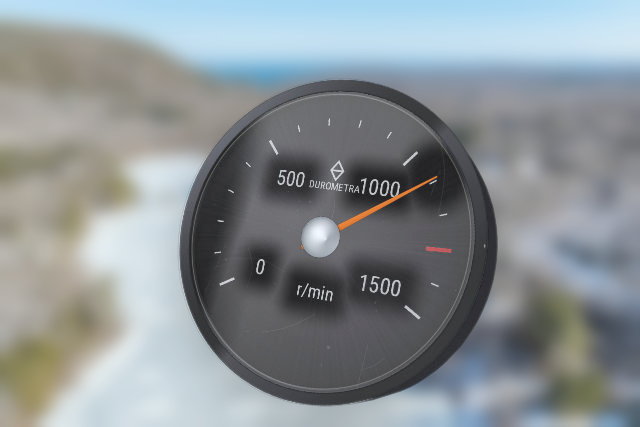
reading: rpm 1100
